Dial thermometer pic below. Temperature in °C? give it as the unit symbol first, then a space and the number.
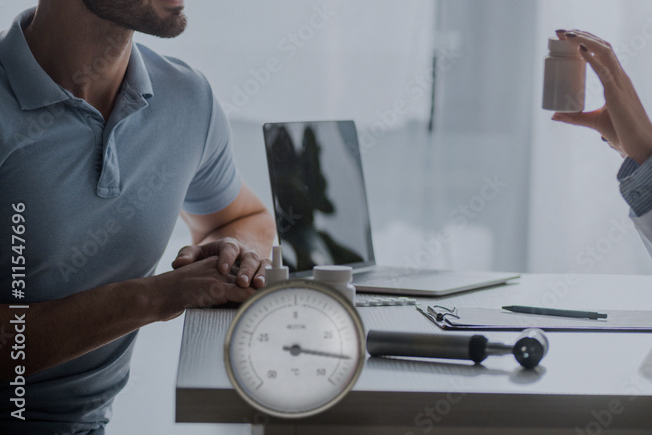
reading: °C 37.5
